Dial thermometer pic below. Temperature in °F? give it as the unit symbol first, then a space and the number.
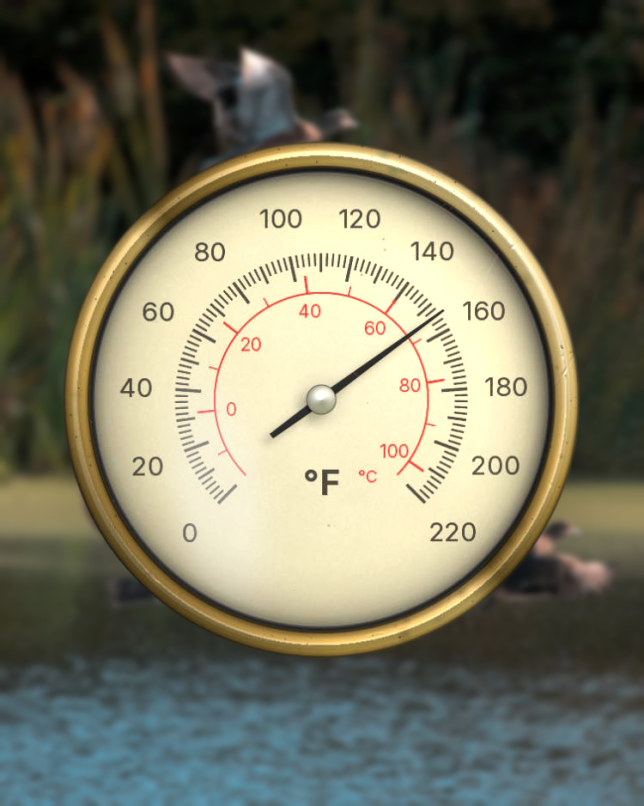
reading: °F 154
